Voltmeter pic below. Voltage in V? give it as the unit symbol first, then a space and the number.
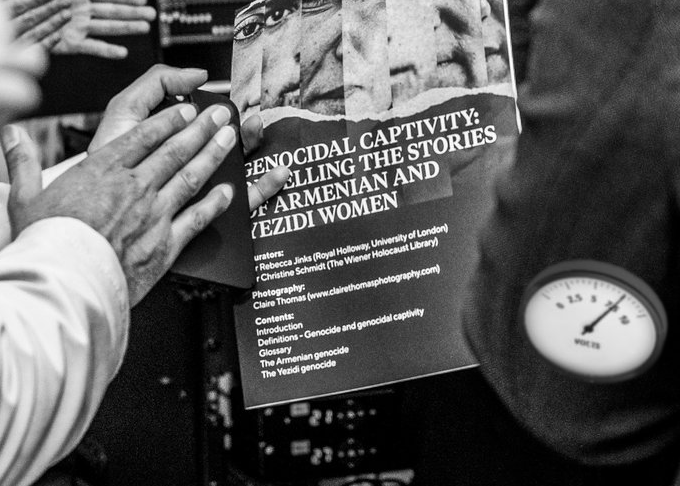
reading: V 7.5
